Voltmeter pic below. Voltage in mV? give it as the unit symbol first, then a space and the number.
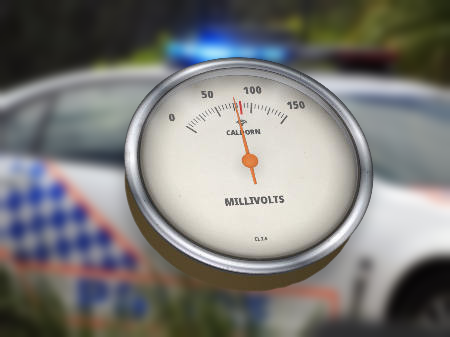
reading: mV 75
